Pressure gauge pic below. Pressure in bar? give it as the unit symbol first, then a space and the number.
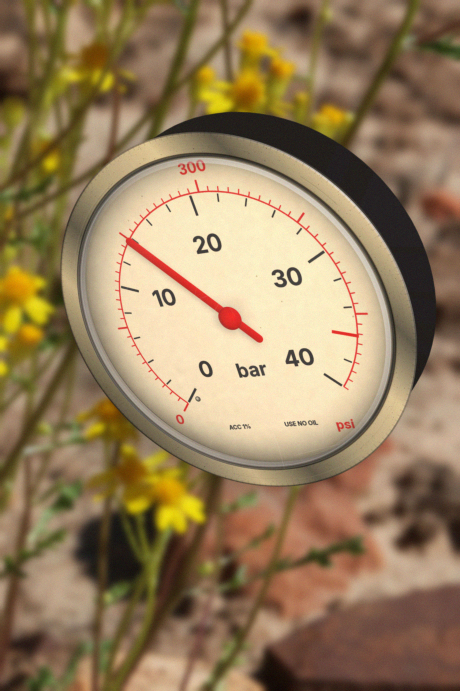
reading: bar 14
